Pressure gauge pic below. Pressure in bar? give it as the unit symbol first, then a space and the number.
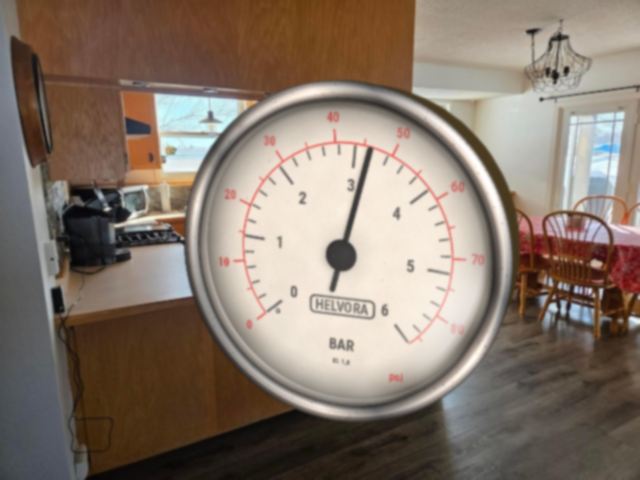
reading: bar 3.2
